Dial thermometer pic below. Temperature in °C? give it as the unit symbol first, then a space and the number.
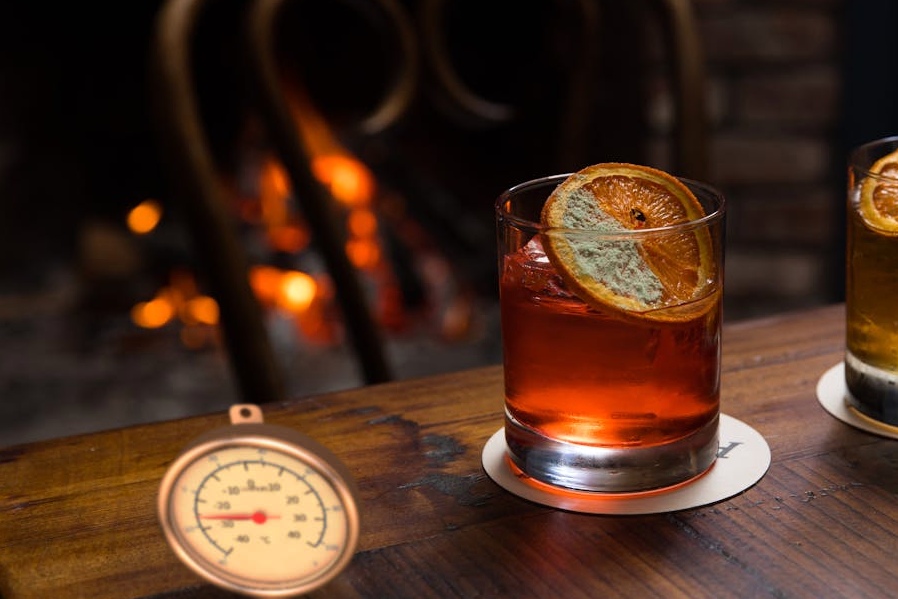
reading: °C -25
